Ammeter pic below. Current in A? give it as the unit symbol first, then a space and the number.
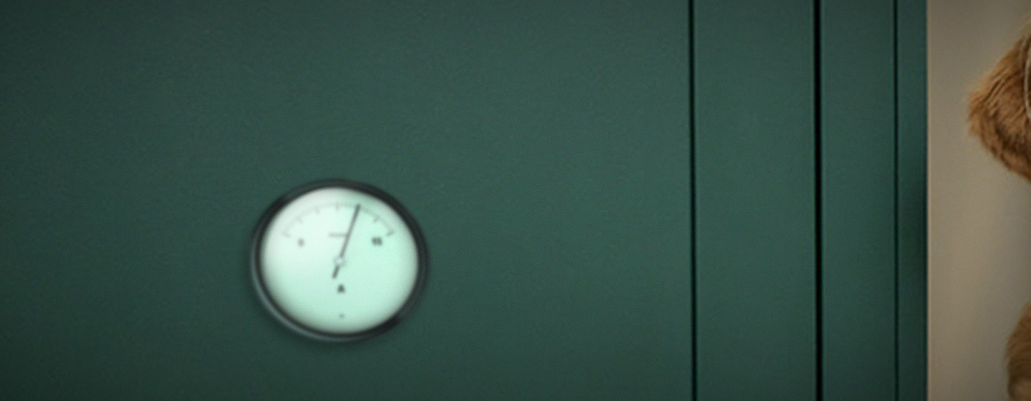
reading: A 10
